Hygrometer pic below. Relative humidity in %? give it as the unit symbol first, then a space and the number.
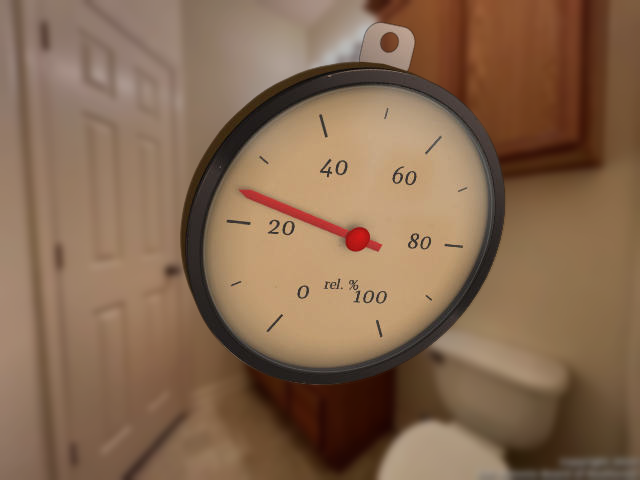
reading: % 25
